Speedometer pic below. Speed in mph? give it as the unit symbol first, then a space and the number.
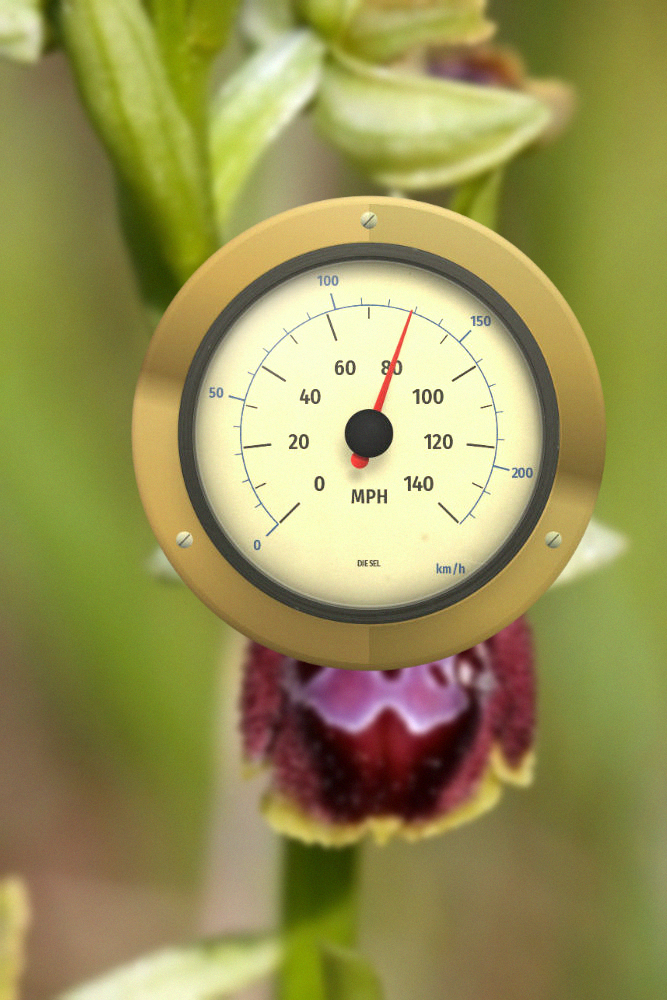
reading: mph 80
